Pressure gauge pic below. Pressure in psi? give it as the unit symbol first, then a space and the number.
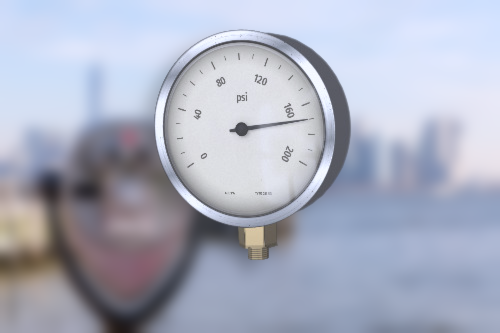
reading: psi 170
